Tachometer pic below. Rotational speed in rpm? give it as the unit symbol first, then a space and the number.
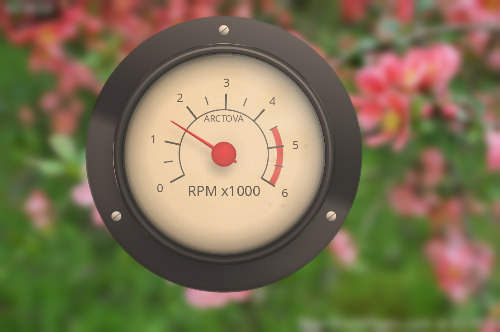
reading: rpm 1500
